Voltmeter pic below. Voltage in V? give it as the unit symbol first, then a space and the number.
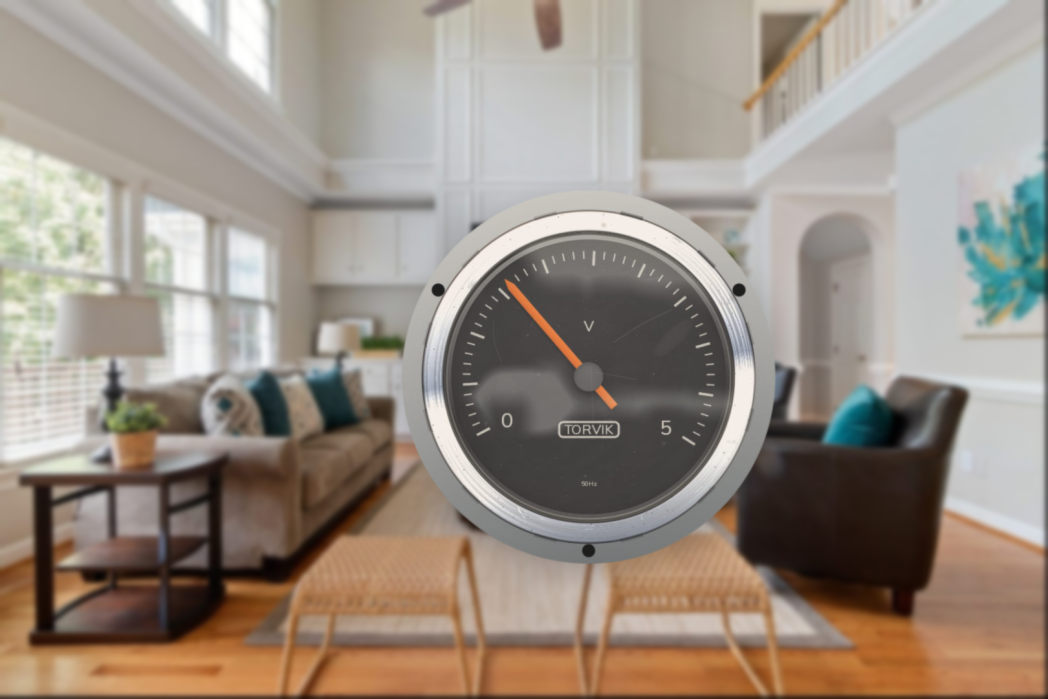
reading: V 1.6
